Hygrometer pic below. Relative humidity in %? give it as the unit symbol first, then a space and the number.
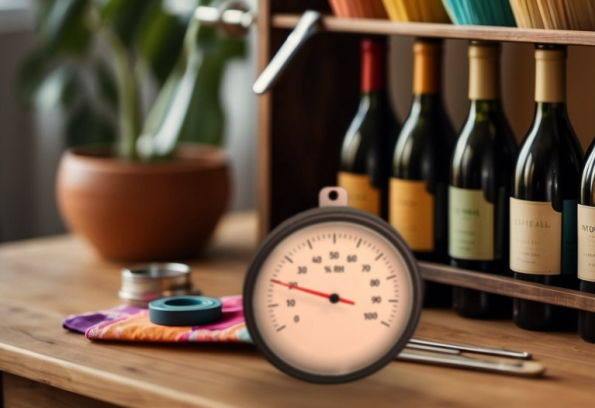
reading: % 20
